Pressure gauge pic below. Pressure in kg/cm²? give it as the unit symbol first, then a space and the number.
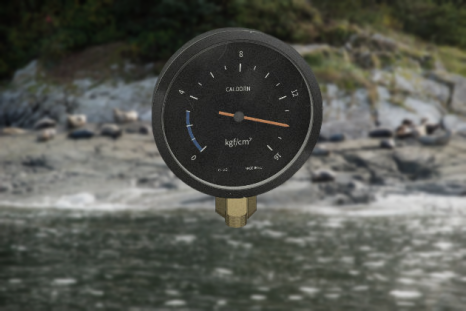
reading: kg/cm² 14
